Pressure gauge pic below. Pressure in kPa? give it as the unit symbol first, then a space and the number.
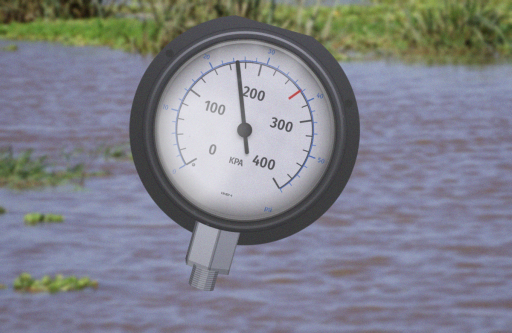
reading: kPa 170
